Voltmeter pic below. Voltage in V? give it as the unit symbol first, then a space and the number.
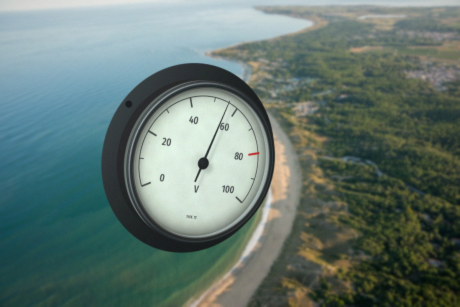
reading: V 55
